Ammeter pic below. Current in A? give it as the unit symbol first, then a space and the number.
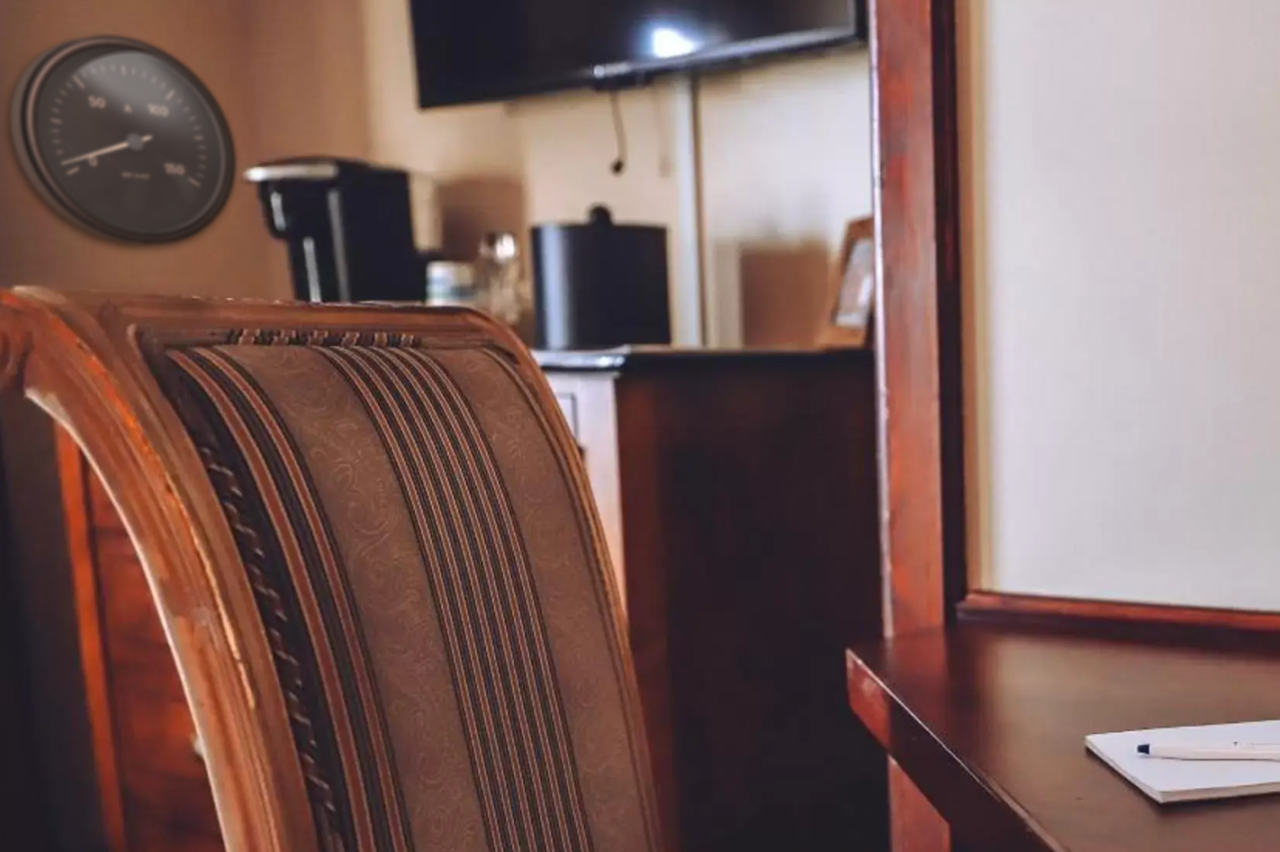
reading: A 5
